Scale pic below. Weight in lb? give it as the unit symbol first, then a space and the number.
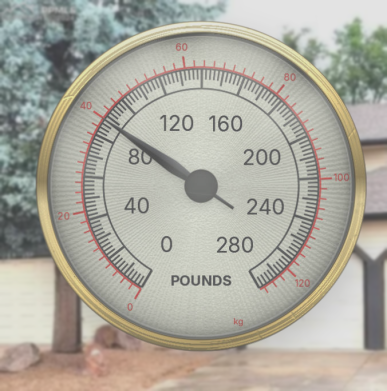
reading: lb 88
